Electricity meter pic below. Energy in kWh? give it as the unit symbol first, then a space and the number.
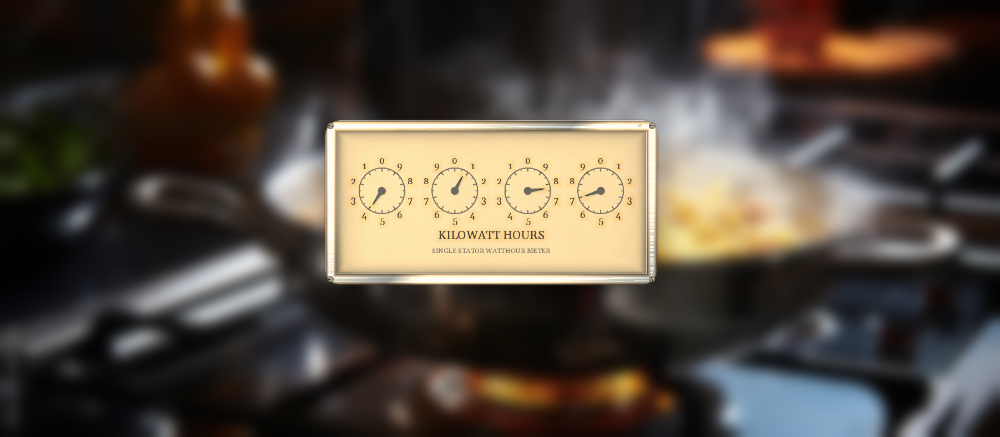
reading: kWh 4077
